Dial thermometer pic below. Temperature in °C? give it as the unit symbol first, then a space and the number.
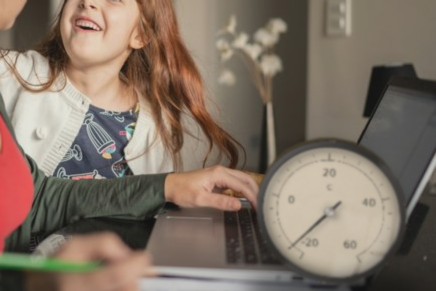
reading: °C -16
